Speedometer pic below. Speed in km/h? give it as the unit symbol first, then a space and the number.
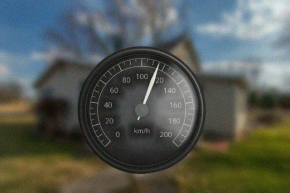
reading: km/h 115
